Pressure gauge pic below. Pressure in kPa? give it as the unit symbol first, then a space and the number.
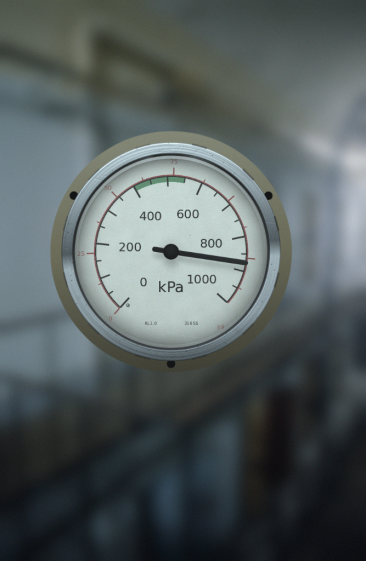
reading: kPa 875
